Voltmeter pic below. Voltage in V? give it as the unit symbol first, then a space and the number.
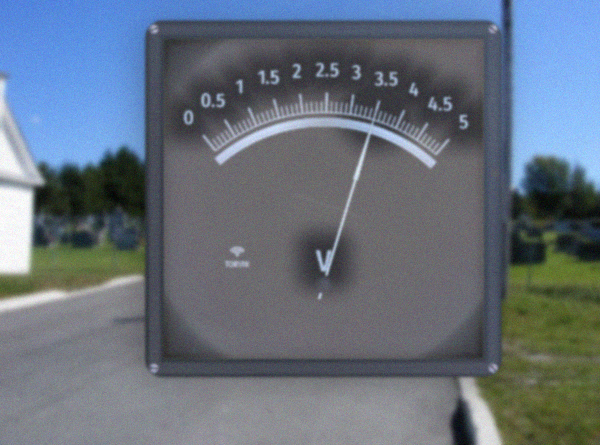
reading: V 3.5
